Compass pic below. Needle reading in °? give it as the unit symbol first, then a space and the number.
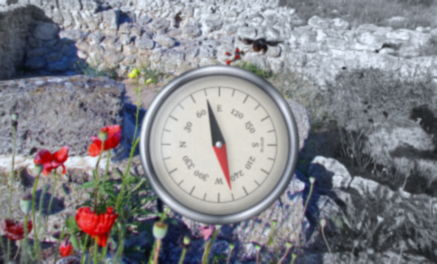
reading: ° 255
